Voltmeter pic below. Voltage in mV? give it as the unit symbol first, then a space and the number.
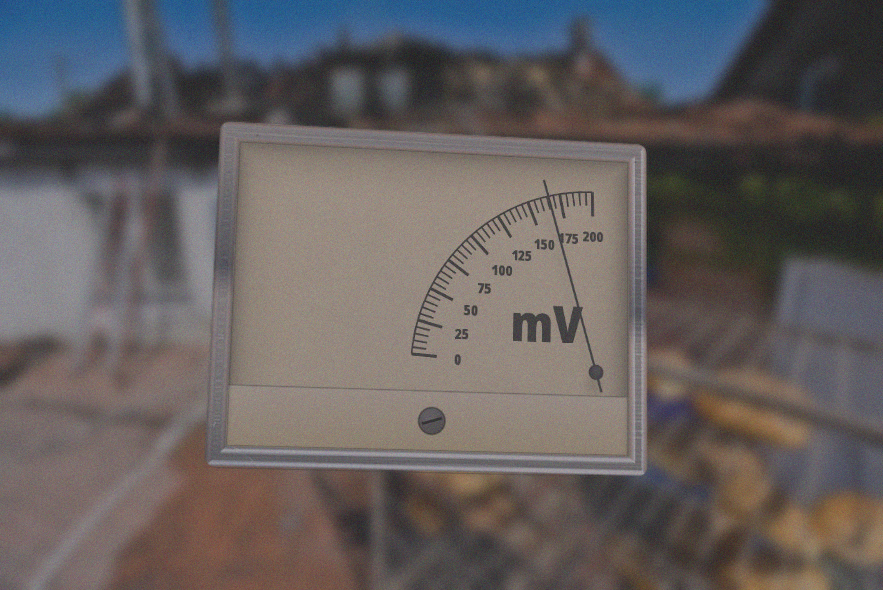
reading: mV 165
